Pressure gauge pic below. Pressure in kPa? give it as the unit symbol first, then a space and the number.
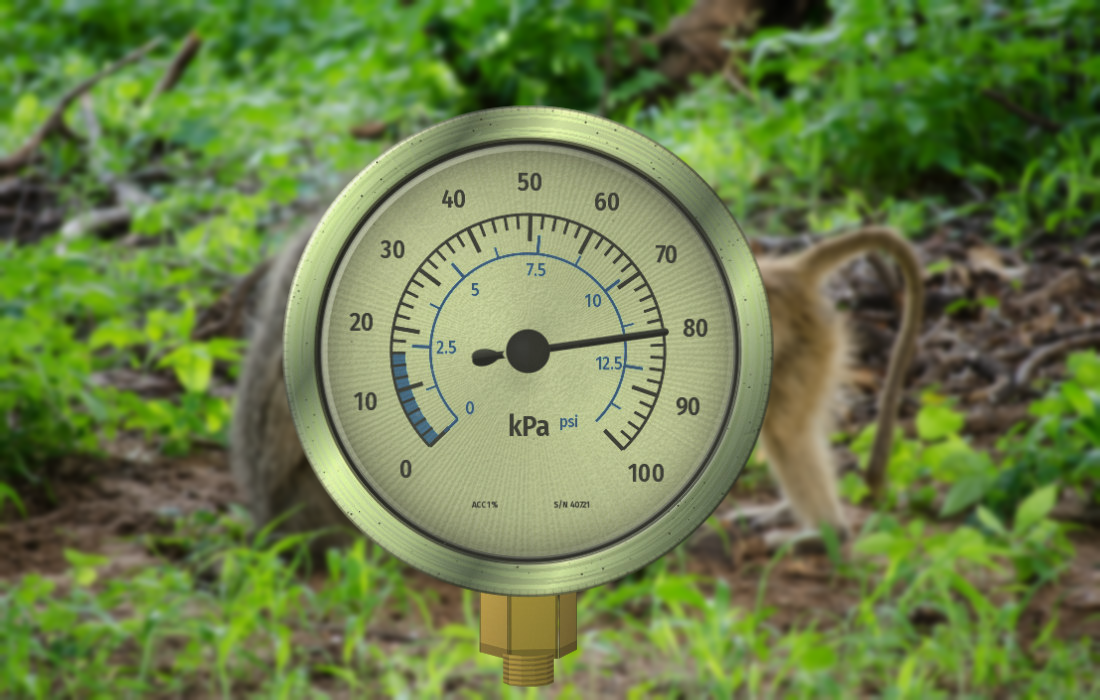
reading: kPa 80
